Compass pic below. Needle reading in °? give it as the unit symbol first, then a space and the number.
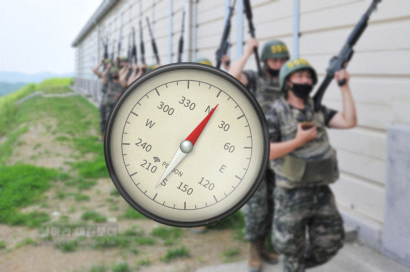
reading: ° 5
